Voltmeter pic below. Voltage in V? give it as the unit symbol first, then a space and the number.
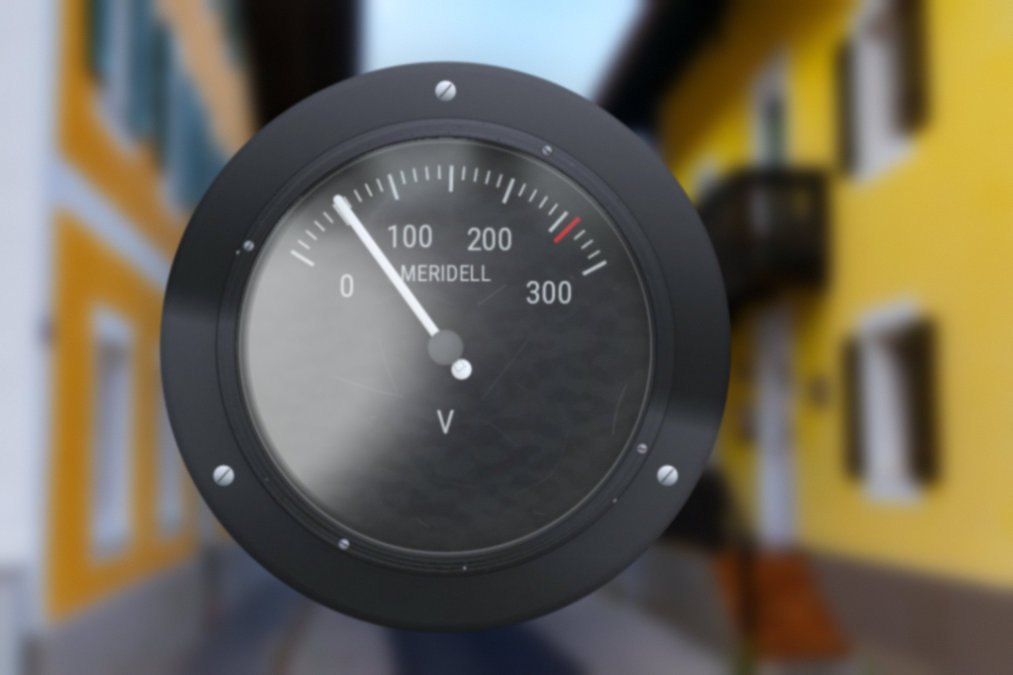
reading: V 55
